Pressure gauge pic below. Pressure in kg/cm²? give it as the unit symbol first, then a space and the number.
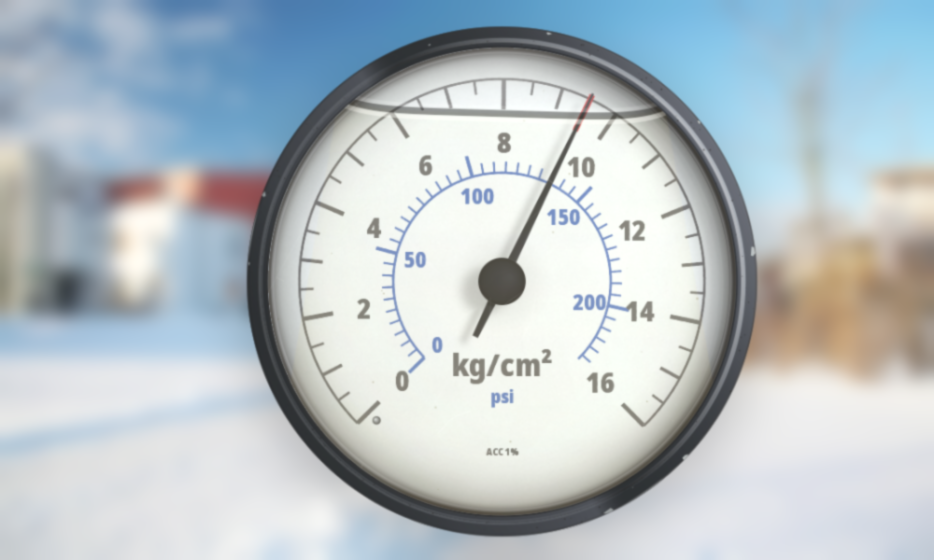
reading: kg/cm² 9.5
